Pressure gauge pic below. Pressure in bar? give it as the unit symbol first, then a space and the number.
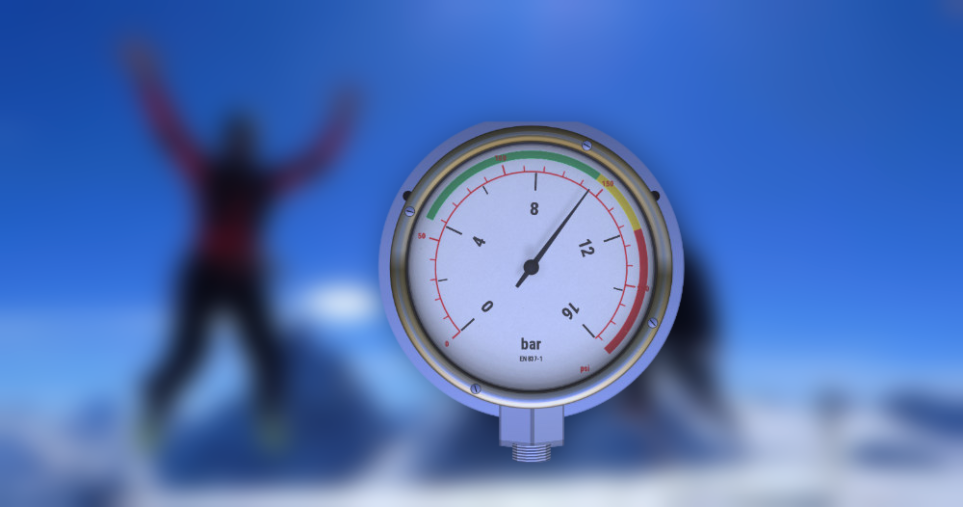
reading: bar 10
